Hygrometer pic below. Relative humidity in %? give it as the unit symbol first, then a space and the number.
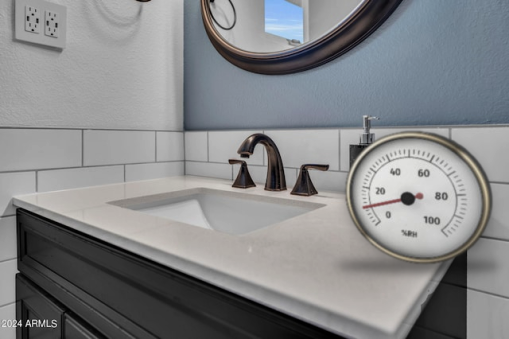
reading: % 10
